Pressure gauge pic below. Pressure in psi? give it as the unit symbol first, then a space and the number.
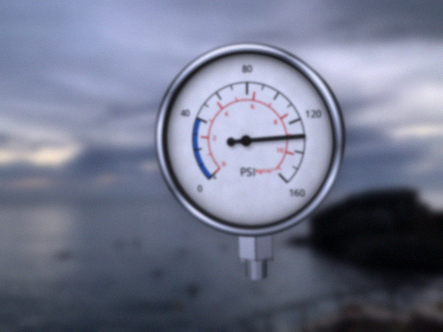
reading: psi 130
